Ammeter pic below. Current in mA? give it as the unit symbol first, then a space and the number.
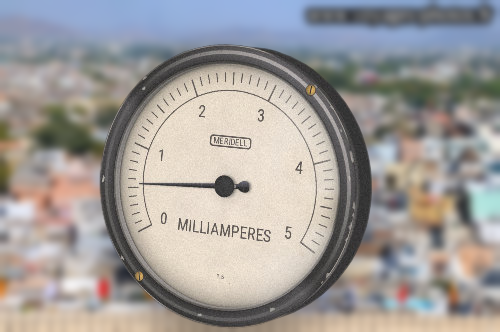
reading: mA 0.55
